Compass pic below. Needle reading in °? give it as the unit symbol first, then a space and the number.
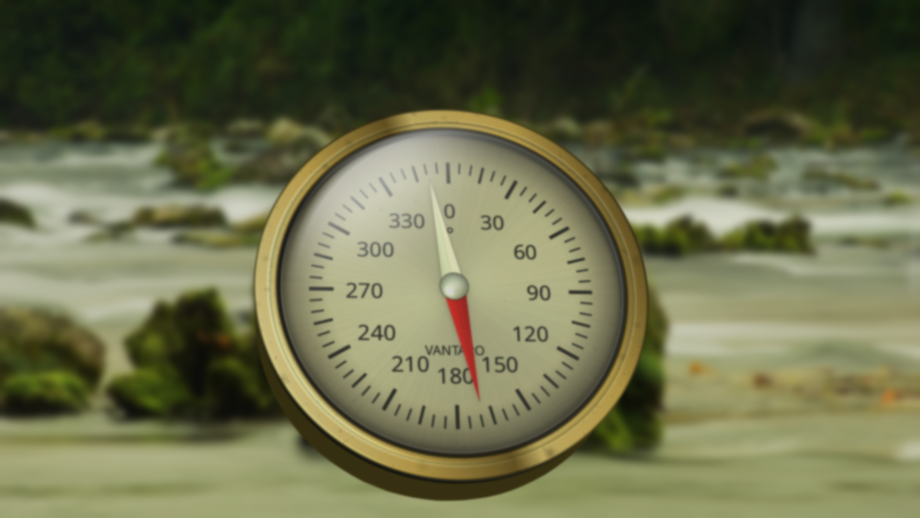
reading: ° 170
